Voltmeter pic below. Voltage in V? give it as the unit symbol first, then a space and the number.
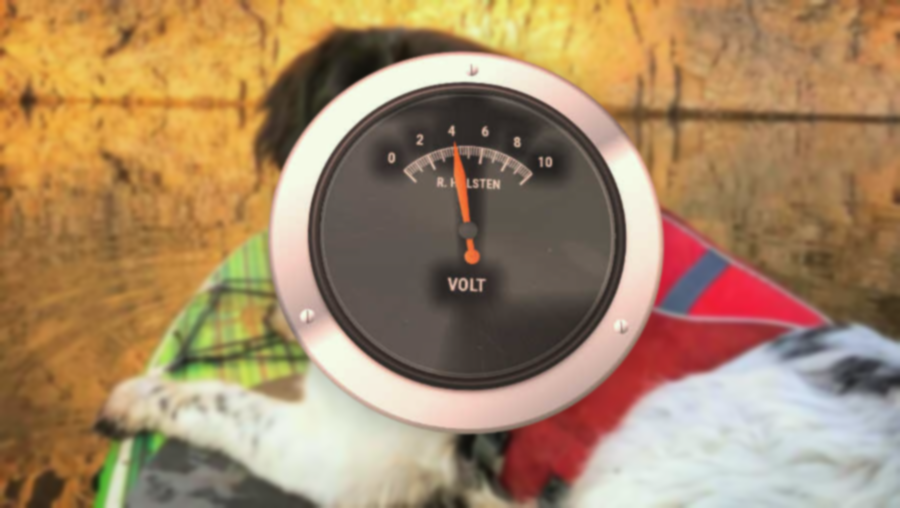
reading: V 4
